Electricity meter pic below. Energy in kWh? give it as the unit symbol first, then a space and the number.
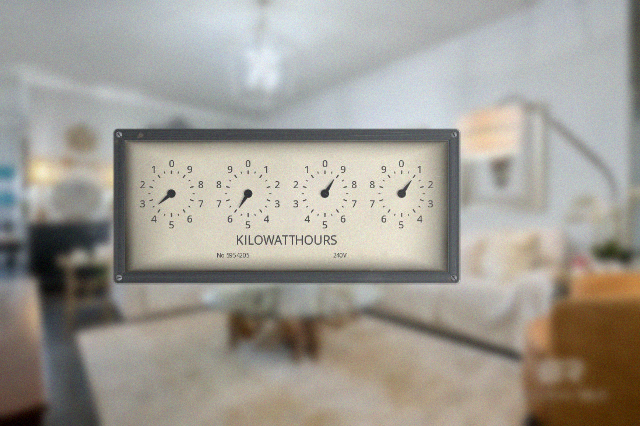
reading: kWh 3591
